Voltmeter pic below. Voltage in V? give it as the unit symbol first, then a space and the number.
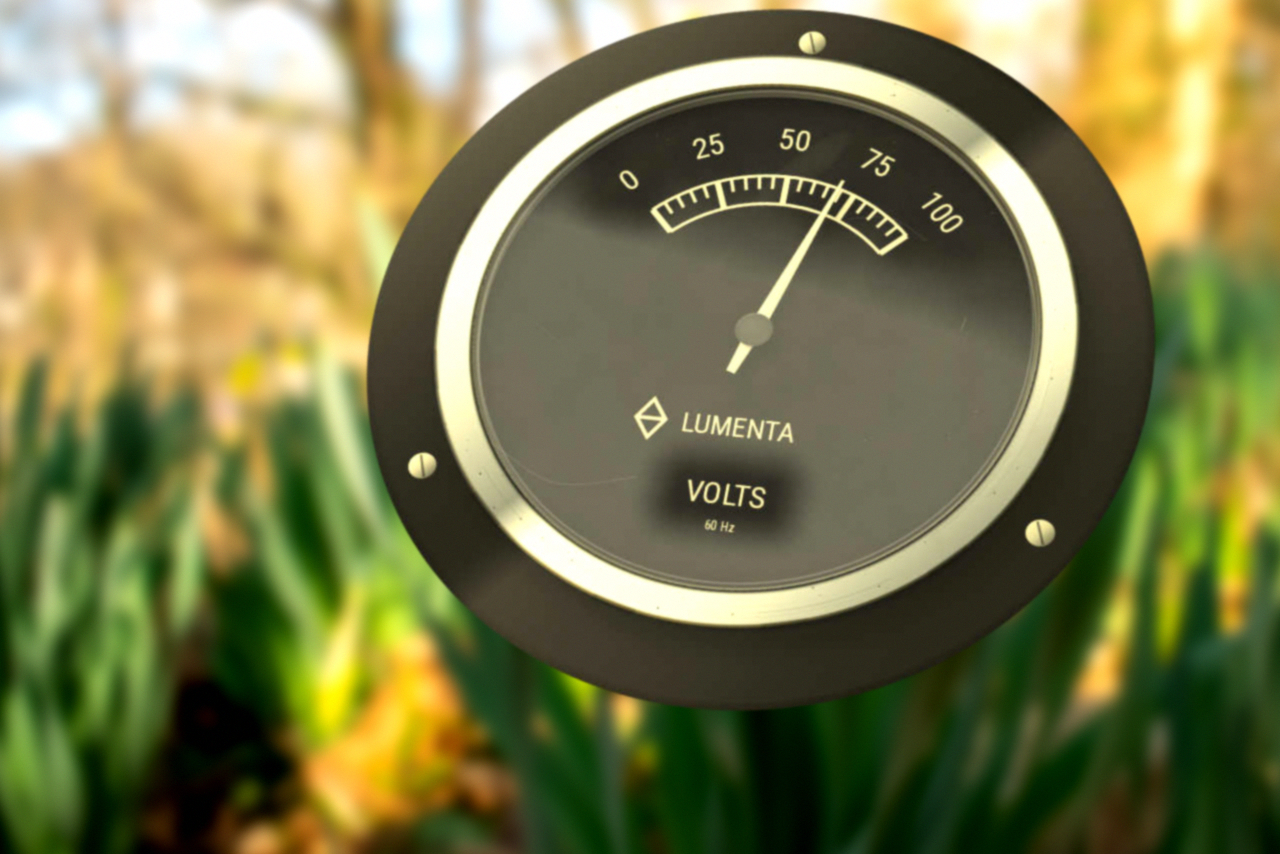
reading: V 70
